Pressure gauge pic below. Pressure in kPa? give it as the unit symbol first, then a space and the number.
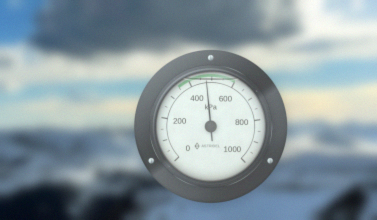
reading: kPa 475
